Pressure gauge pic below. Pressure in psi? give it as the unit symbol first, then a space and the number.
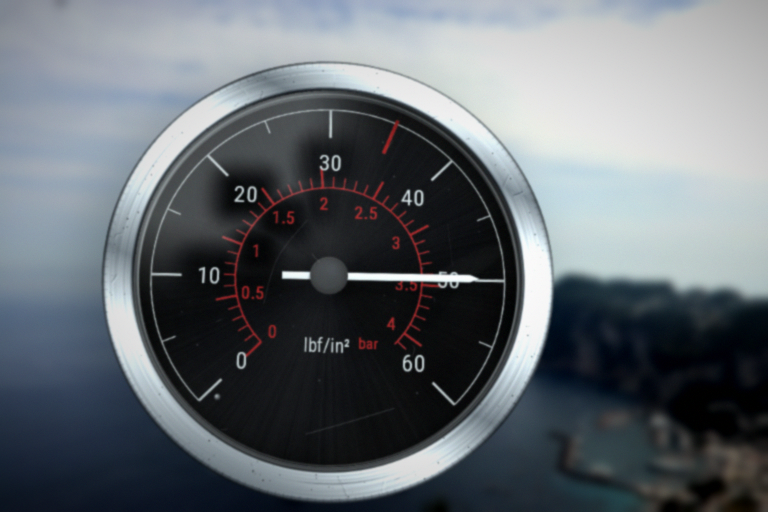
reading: psi 50
